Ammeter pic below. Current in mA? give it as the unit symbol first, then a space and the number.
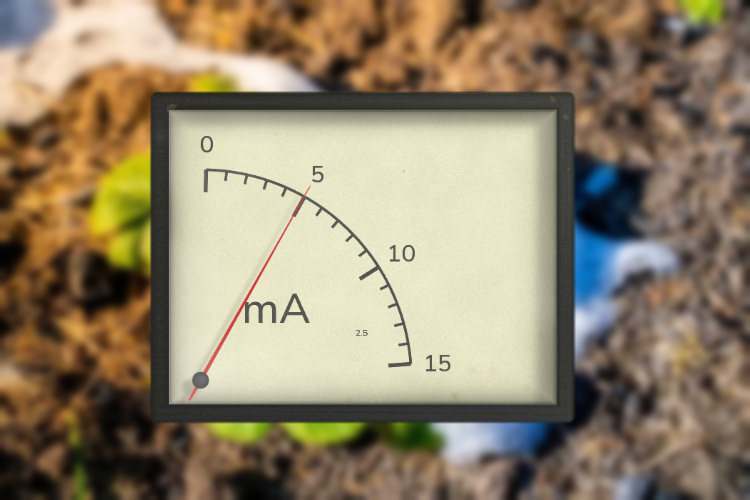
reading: mA 5
